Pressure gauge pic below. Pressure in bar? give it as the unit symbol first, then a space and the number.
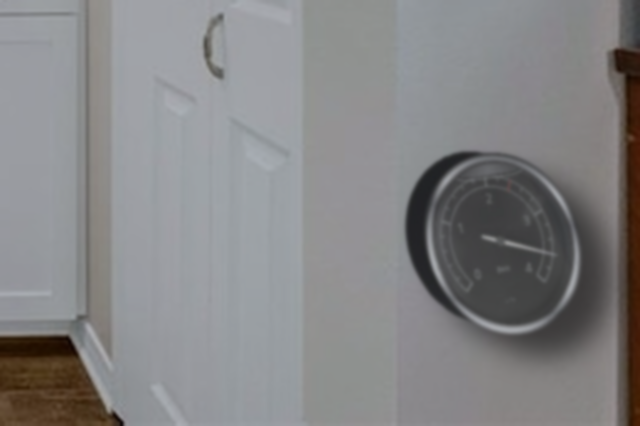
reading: bar 3.6
